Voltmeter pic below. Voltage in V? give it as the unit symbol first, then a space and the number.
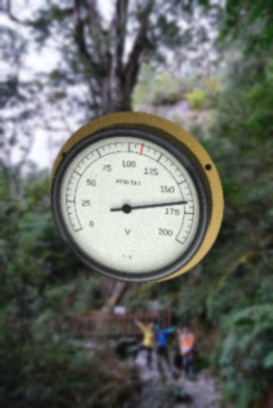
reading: V 165
